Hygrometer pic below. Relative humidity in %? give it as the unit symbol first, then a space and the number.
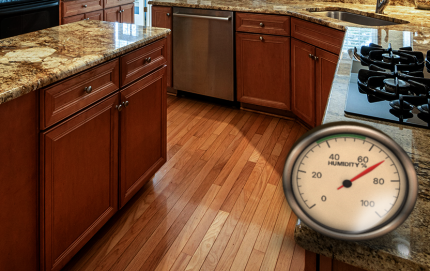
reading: % 68
